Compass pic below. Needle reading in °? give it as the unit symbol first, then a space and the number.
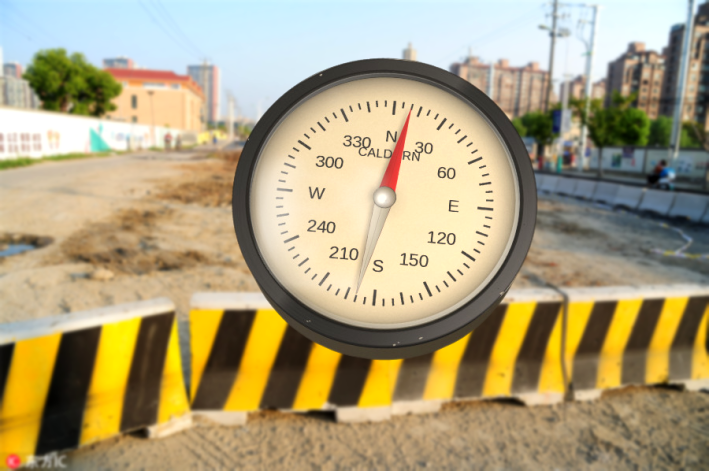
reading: ° 10
